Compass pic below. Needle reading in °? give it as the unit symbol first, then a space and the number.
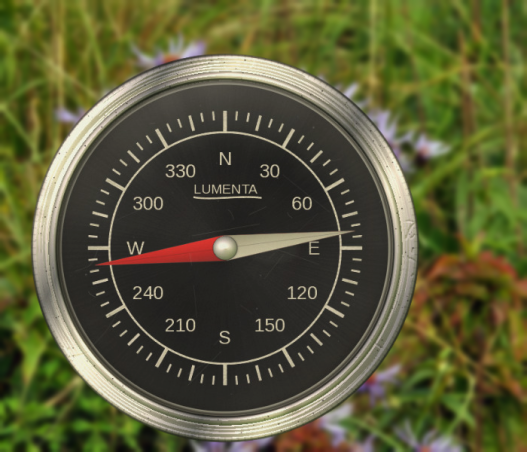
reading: ° 262.5
